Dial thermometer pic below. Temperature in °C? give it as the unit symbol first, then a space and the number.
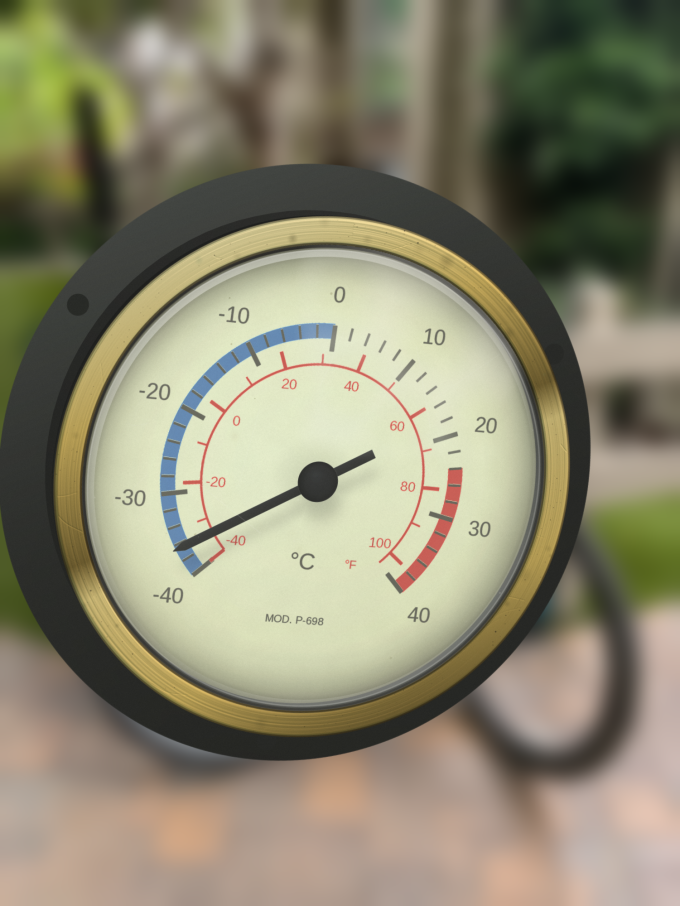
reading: °C -36
